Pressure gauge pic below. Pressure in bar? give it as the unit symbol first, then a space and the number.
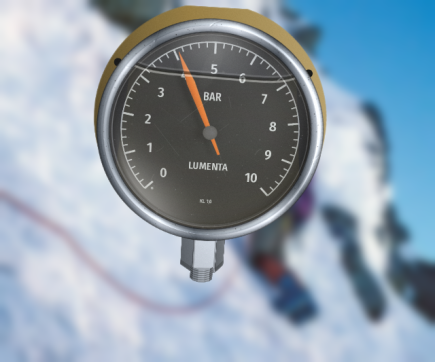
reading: bar 4.1
